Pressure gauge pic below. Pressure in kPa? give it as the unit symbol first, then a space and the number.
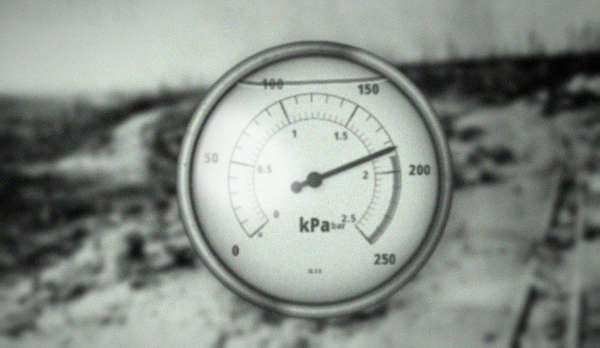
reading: kPa 185
